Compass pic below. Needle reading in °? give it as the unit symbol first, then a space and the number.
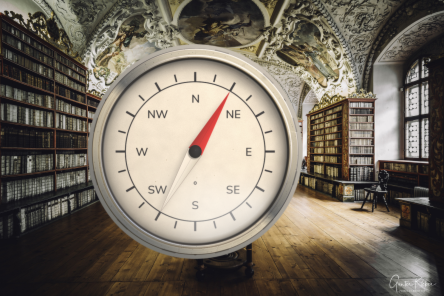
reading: ° 30
